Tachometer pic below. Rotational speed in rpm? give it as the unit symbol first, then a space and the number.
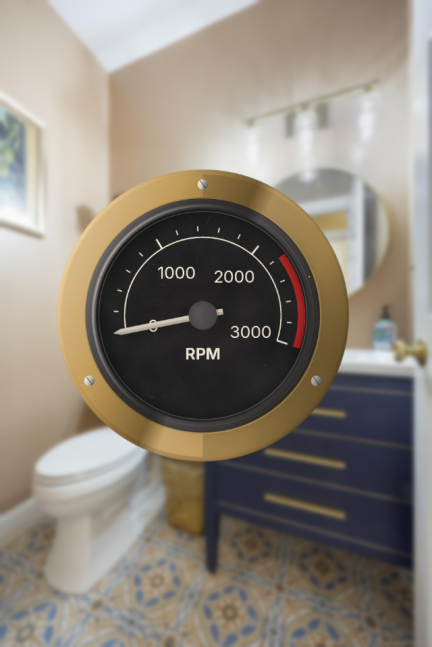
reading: rpm 0
